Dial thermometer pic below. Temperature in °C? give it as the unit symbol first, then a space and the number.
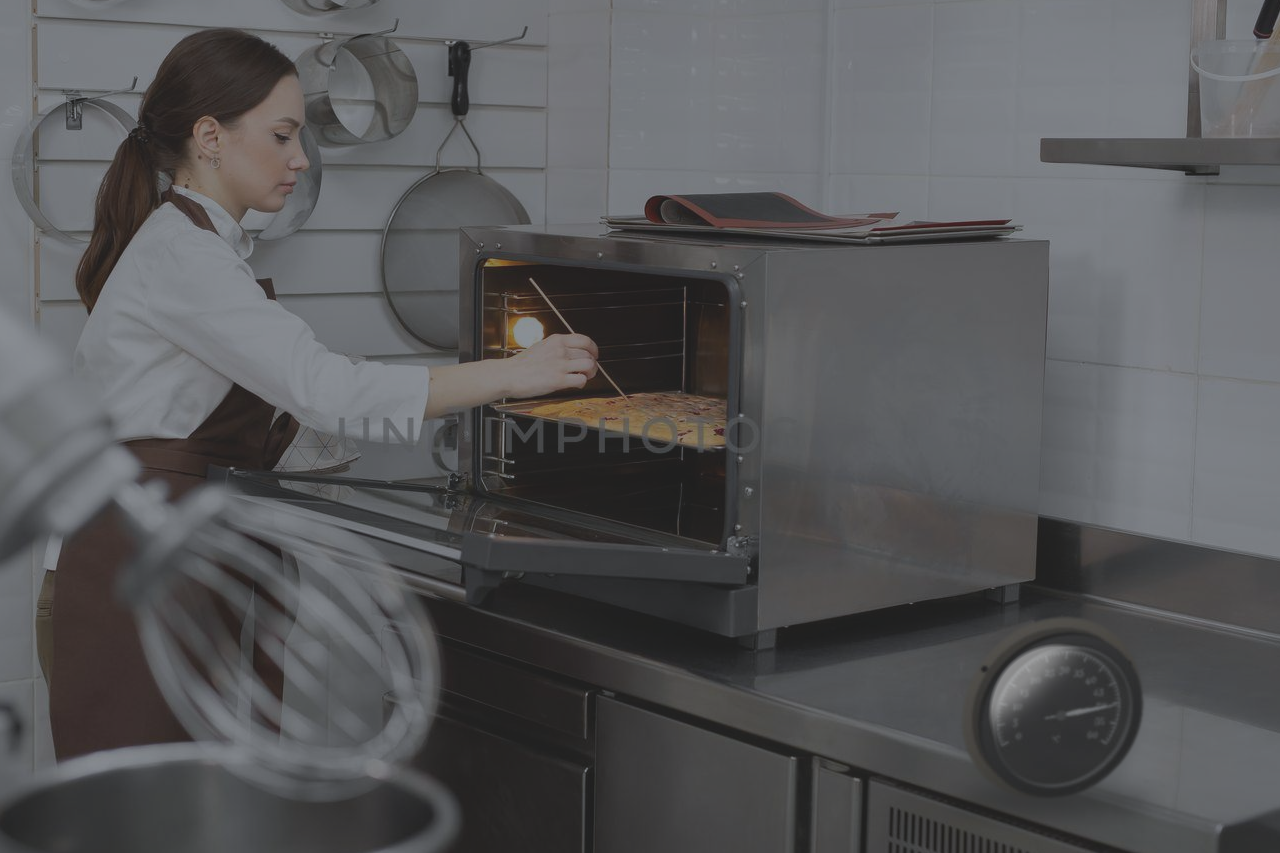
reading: °C 50
